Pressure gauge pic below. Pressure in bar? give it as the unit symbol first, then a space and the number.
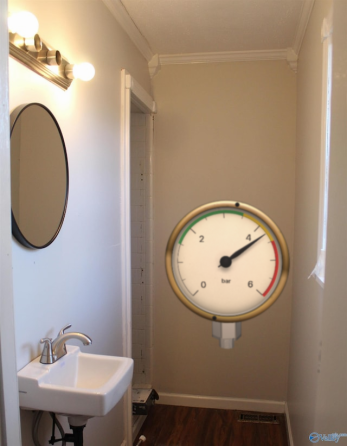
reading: bar 4.25
